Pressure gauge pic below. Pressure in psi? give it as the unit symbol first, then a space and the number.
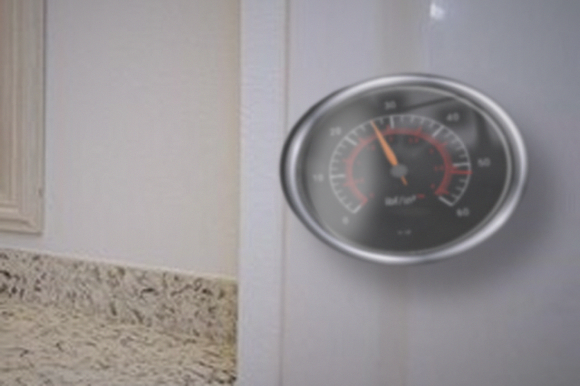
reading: psi 26
